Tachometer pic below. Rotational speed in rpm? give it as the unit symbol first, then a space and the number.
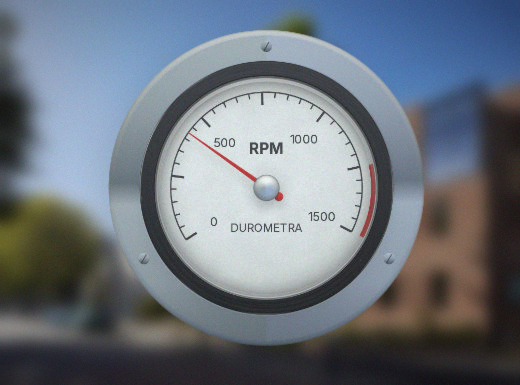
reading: rpm 425
